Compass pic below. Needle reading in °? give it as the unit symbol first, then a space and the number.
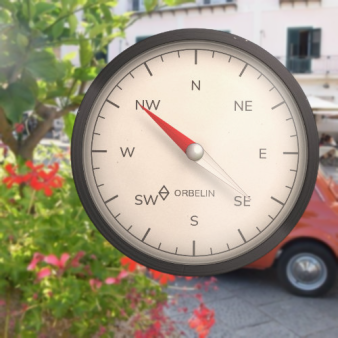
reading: ° 310
